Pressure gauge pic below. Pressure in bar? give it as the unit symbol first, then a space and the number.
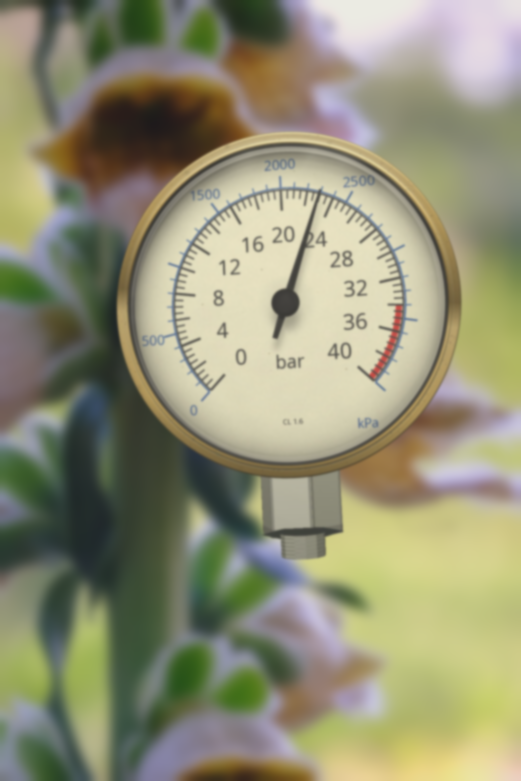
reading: bar 23
